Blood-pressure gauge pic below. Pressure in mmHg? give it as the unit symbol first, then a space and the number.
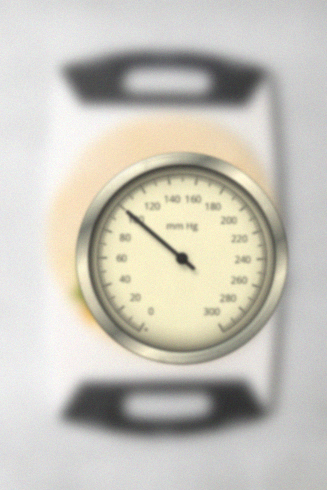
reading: mmHg 100
